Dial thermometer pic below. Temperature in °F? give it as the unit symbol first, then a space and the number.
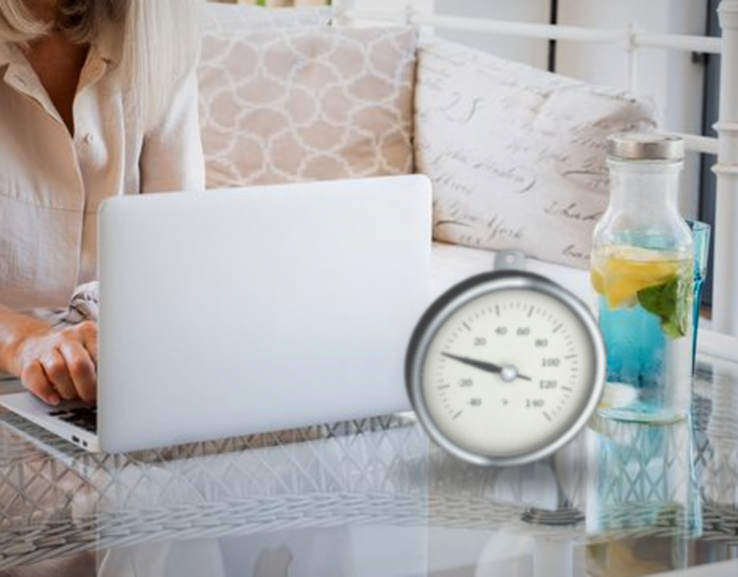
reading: °F 0
